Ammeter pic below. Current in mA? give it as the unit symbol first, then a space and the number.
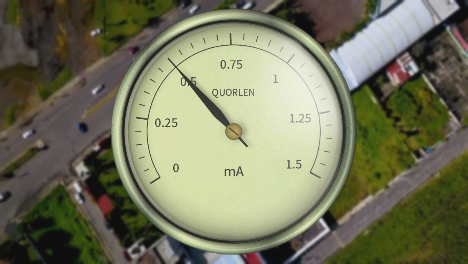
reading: mA 0.5
